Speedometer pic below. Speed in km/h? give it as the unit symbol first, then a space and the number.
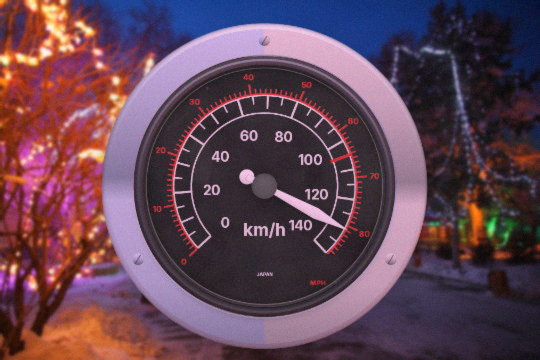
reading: km/h 130
